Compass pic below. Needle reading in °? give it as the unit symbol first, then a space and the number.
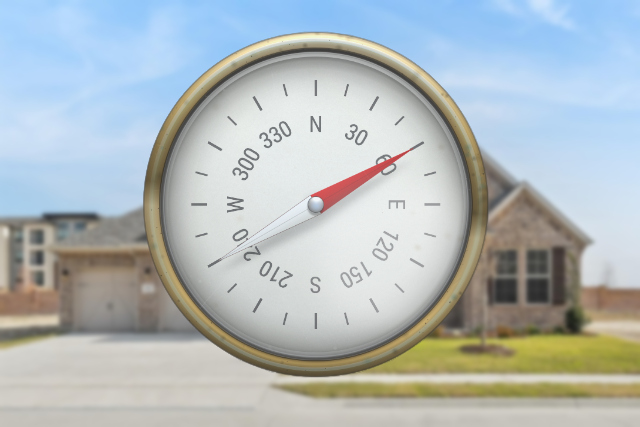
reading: ° 60
